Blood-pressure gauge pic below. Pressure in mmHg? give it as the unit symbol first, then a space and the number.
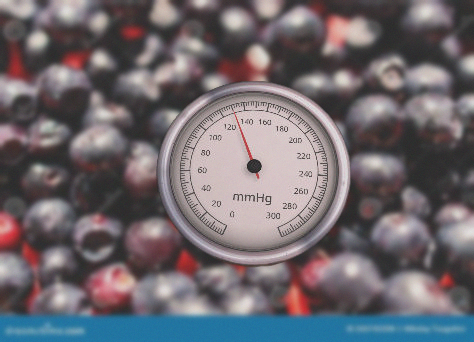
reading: mmHg 130
